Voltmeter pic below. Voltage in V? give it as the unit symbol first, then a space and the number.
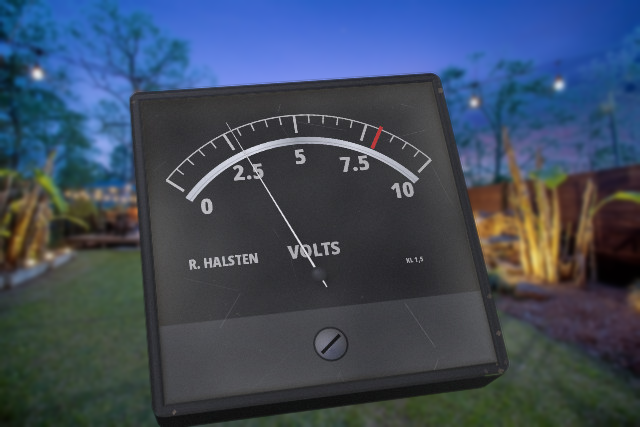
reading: V 2.75
